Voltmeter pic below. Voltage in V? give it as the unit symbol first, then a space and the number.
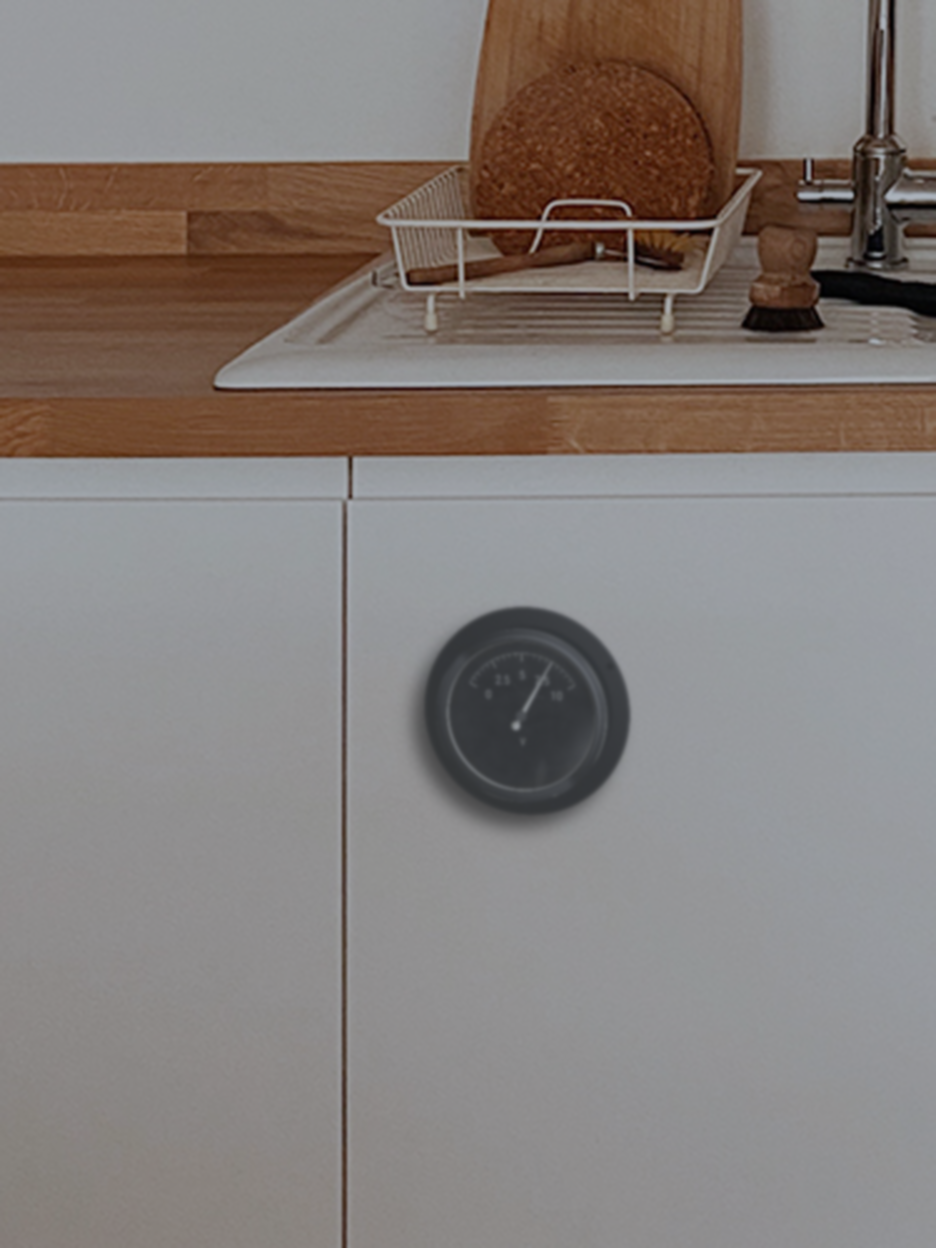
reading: V 7.5
